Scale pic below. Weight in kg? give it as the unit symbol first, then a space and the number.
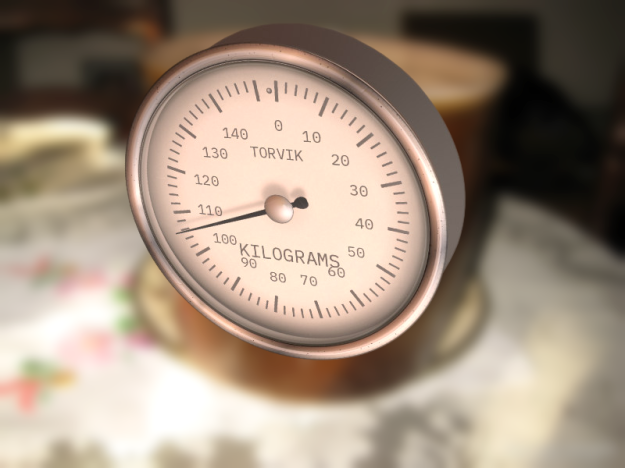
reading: kg 106
